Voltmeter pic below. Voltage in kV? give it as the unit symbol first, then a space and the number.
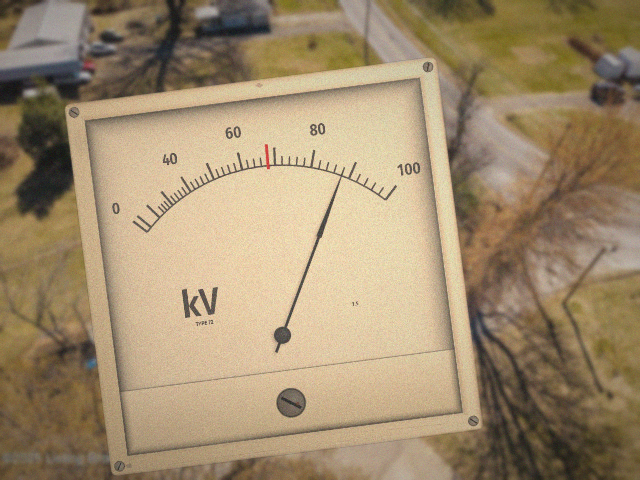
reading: kV 88
